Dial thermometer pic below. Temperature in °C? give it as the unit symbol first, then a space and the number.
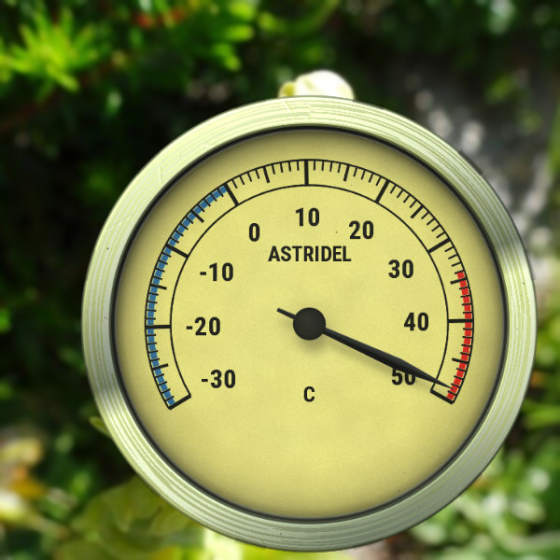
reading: °C 48.5
